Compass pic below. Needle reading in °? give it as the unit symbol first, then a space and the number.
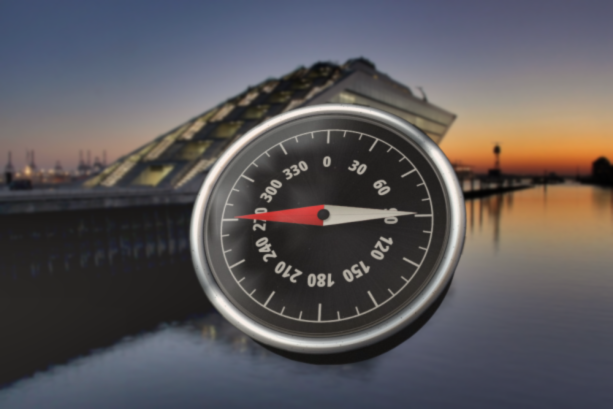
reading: ° 270
